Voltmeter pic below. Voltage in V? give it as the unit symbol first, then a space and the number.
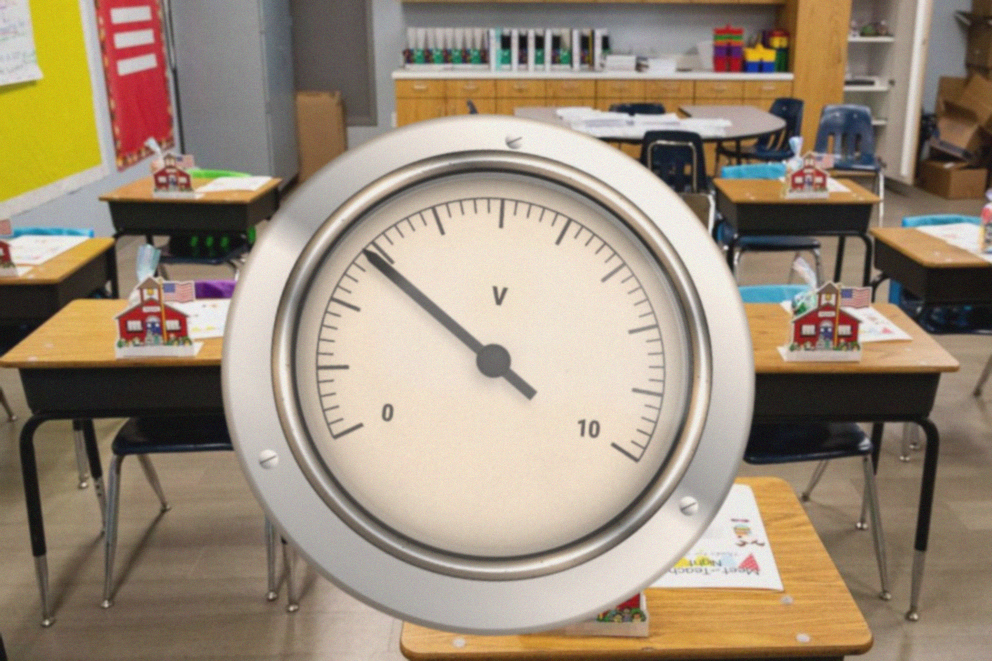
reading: V 2.8
